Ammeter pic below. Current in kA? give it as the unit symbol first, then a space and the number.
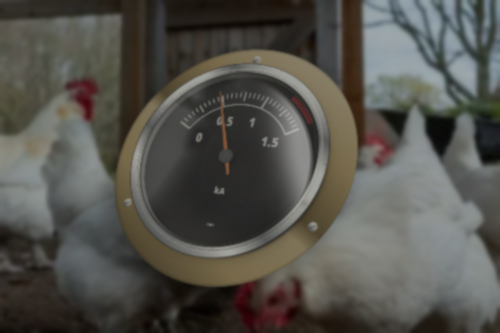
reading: kA 0.5
